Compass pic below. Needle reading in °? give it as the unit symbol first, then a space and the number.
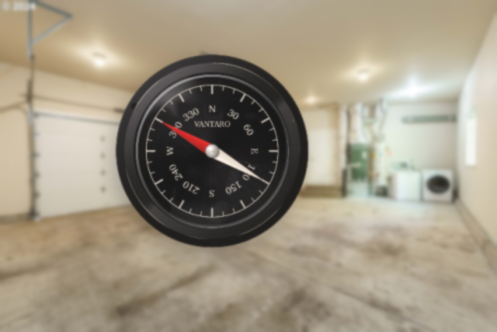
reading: ° 300
